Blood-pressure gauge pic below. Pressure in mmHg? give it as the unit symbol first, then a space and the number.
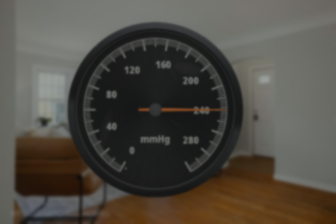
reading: mmHg 240
